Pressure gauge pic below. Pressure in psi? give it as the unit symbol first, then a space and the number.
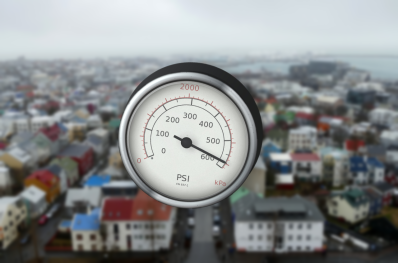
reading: psi 575
